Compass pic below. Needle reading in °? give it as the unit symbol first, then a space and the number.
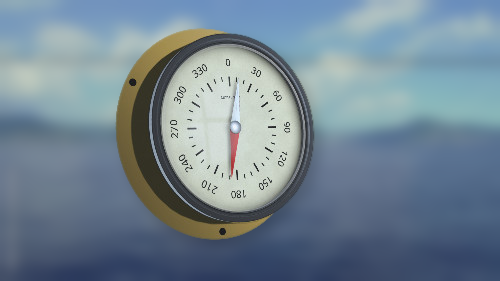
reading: ° 190
